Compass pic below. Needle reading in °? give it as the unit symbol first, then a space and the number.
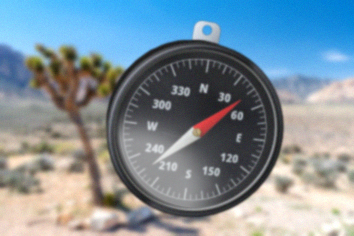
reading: ° 45
